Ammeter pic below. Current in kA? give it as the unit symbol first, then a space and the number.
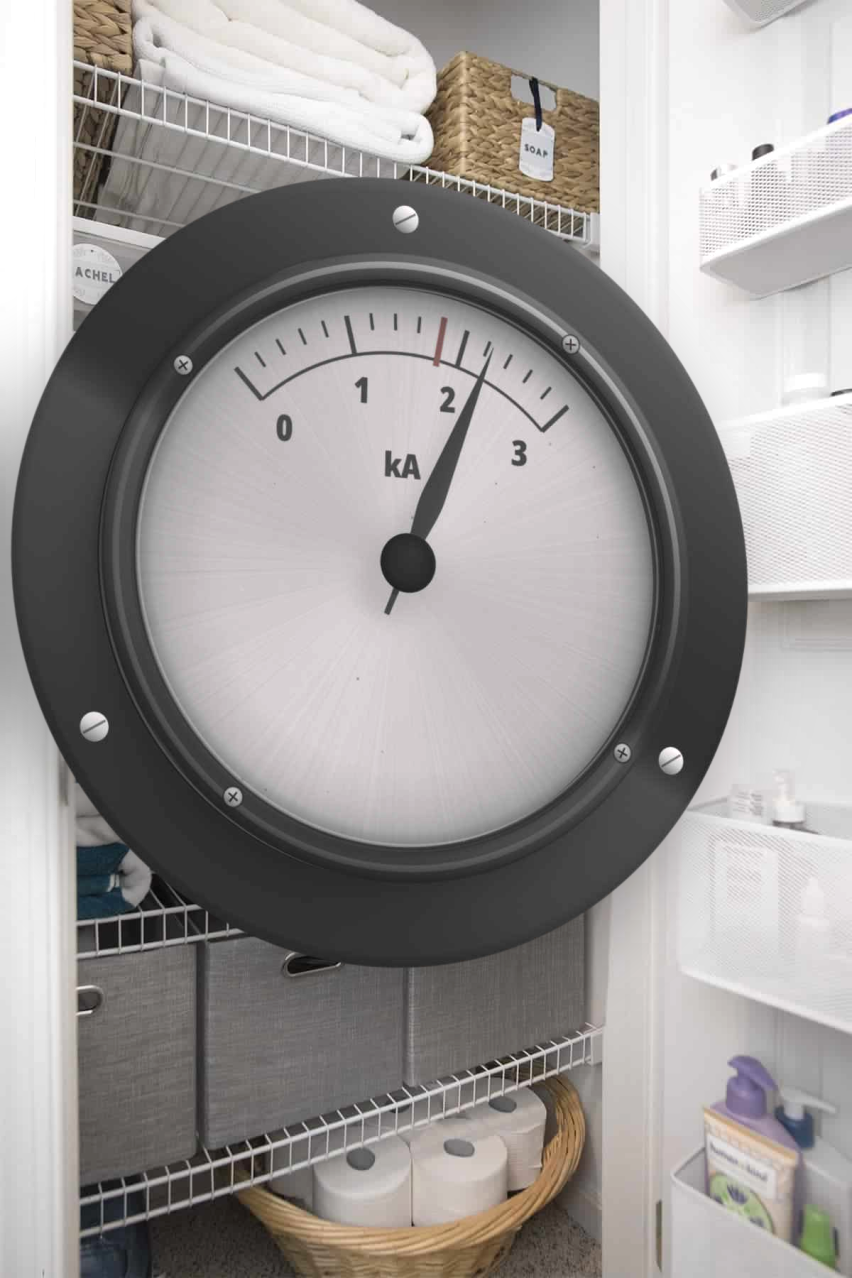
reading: kA 2.2
